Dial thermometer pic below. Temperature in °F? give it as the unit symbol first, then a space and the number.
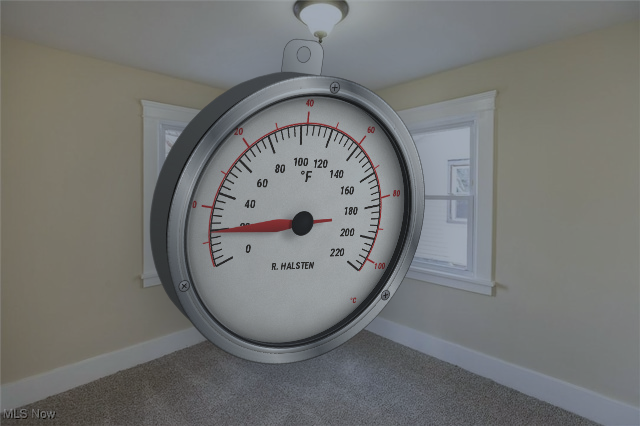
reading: °F 20
